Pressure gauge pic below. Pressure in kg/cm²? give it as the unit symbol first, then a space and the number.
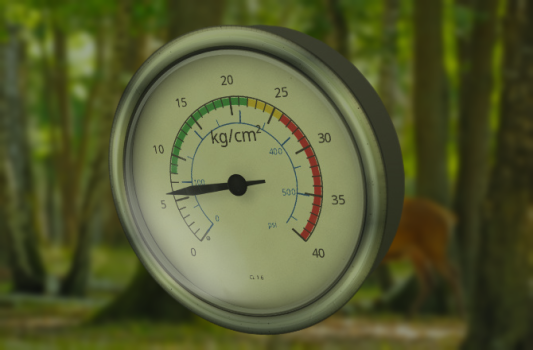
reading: kg/cm² 6
